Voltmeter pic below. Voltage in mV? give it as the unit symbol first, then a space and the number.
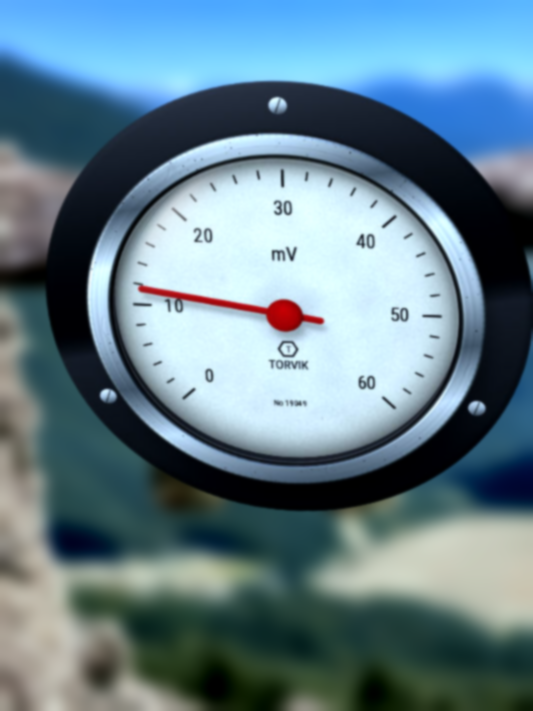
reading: mV 12
